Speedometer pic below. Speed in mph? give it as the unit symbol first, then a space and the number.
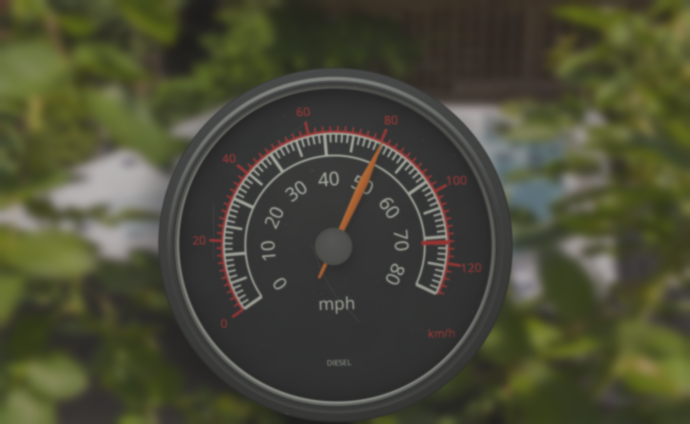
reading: mph 50
